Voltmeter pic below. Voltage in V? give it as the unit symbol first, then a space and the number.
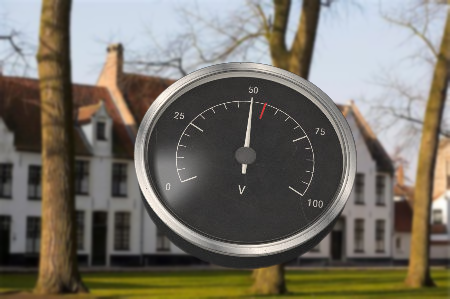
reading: V 50
